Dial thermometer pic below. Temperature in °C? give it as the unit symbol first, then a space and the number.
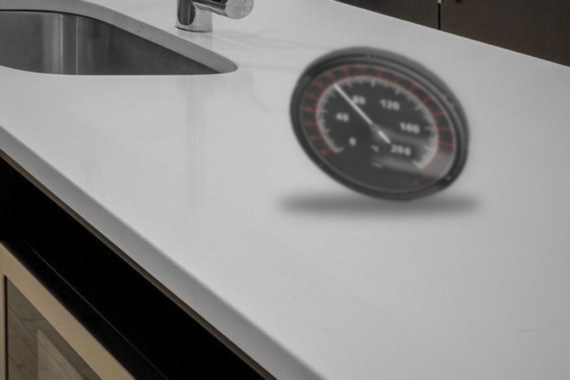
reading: °C 70
